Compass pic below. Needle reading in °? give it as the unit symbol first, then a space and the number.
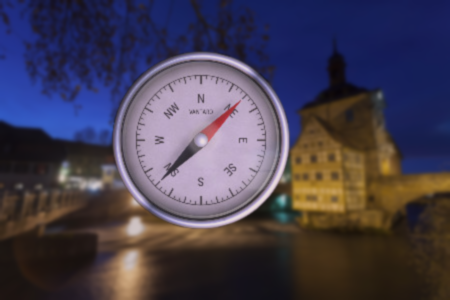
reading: ° 45
